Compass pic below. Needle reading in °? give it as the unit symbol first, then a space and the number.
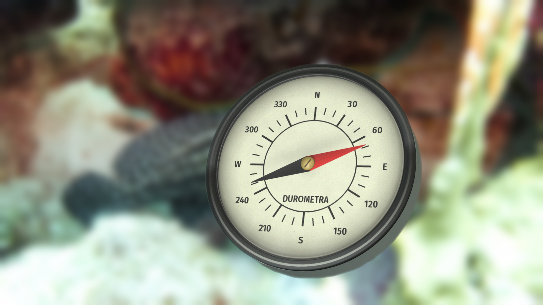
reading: ° 70
